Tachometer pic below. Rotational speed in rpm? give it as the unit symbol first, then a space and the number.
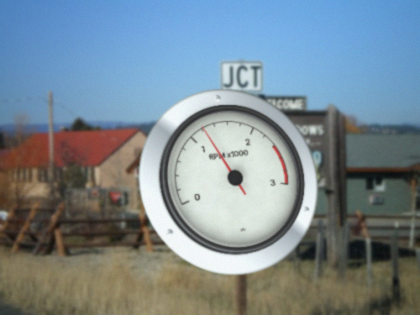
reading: rpm 1200
